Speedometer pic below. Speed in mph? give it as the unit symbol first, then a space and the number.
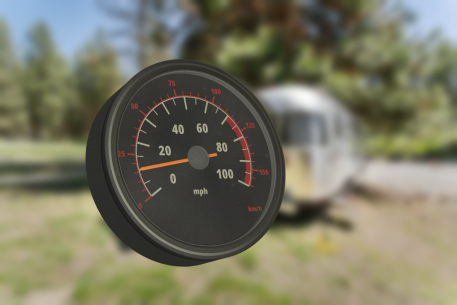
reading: mph 10
